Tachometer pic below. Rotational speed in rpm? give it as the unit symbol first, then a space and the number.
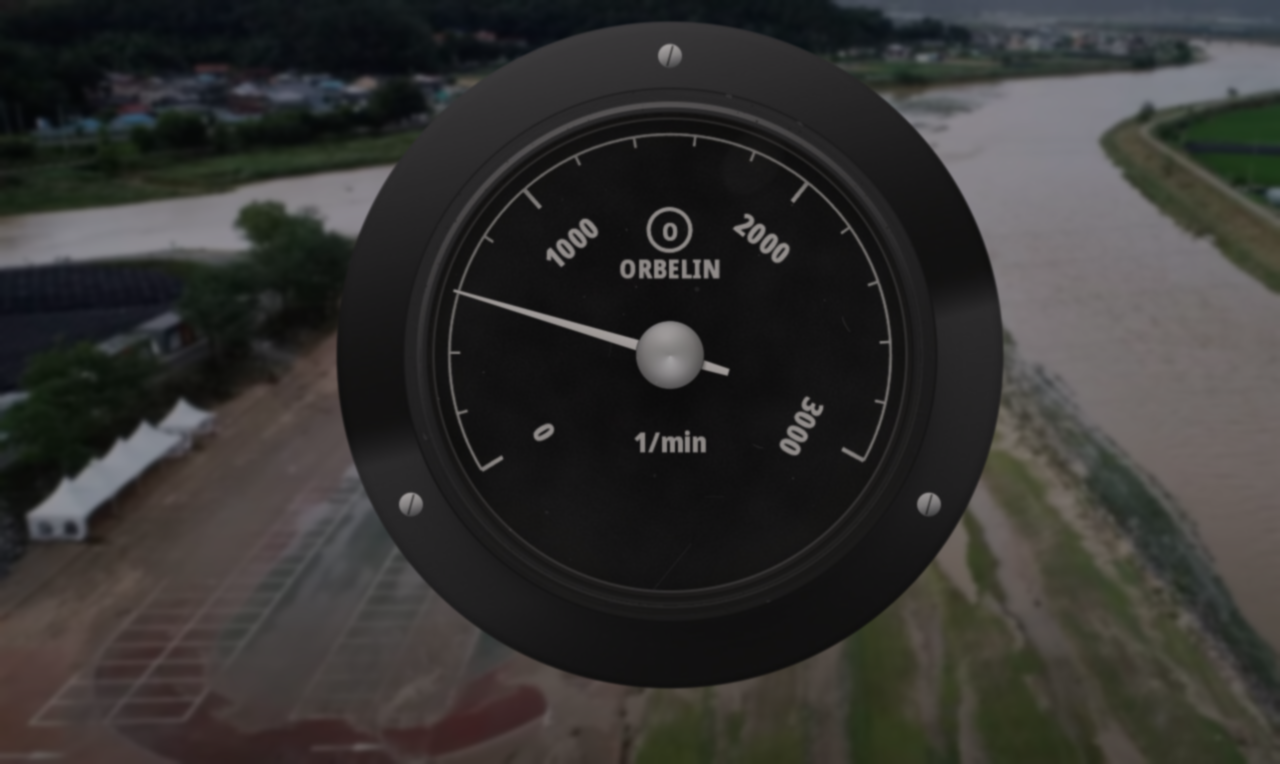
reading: rpm 600
